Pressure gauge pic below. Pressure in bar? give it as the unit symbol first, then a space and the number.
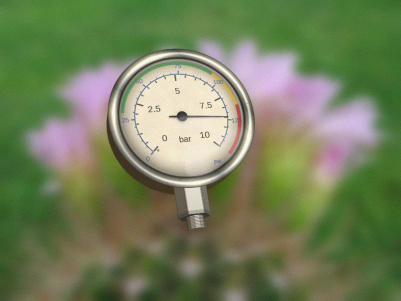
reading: bar 8.5
